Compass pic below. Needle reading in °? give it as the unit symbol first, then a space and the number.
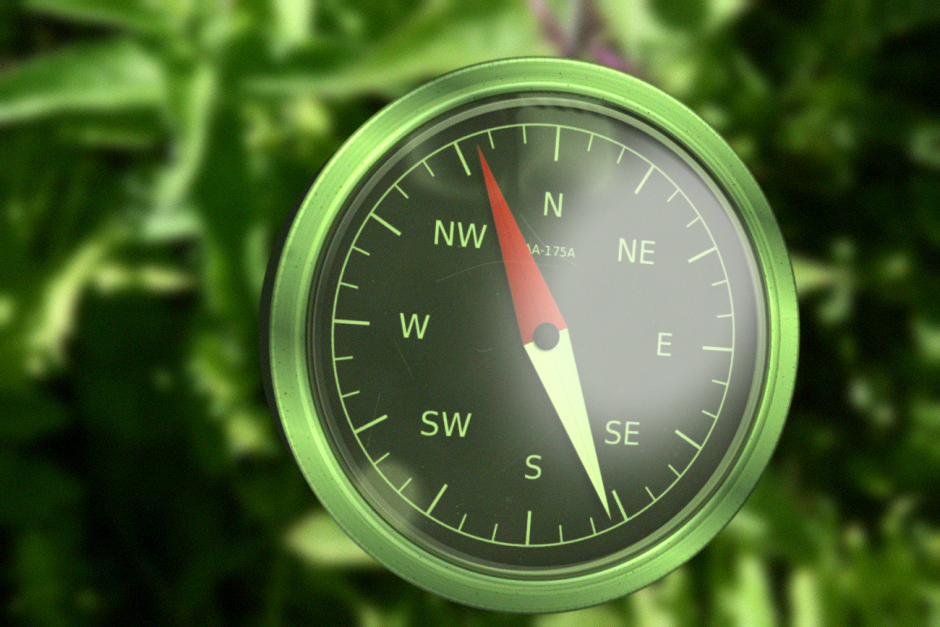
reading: ° 335
